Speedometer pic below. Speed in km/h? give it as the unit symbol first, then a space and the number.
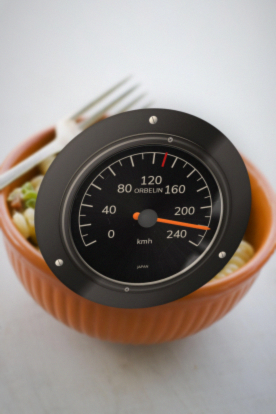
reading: km/h 220
